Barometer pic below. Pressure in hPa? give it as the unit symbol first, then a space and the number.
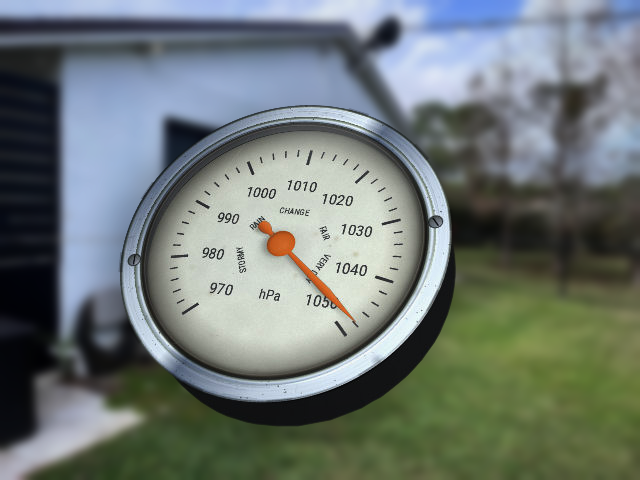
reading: hPa 1048
